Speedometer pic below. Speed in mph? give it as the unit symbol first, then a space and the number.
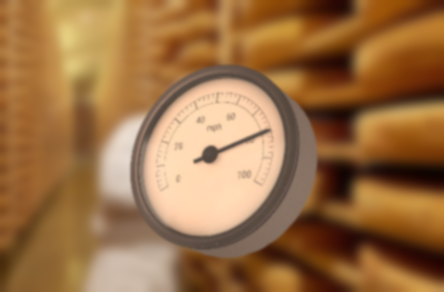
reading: mph 80
